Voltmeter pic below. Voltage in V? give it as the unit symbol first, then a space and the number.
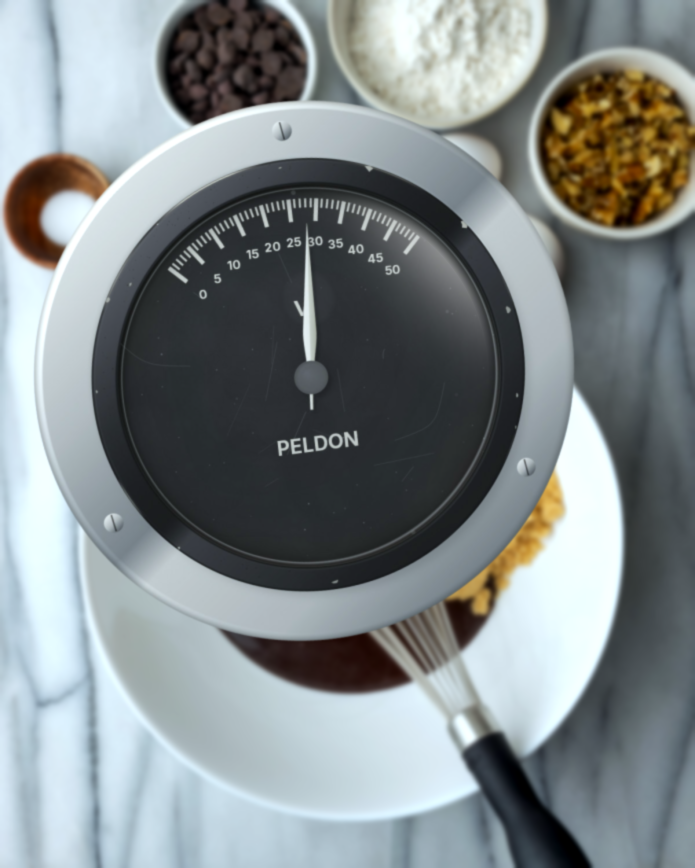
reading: V 28
